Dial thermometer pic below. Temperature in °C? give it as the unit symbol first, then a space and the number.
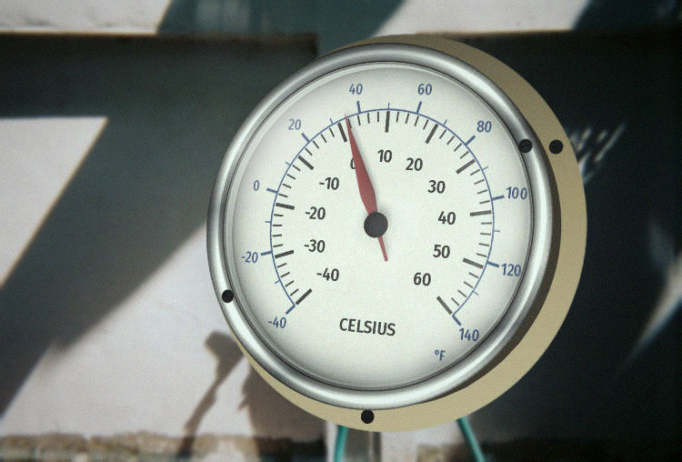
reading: °C 2
